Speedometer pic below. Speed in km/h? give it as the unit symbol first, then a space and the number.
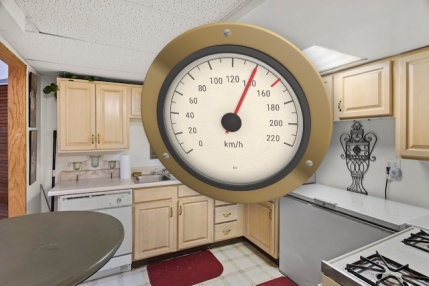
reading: km/h 140
